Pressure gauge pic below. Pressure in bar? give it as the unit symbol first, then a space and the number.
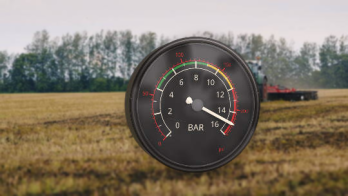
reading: bar 15
